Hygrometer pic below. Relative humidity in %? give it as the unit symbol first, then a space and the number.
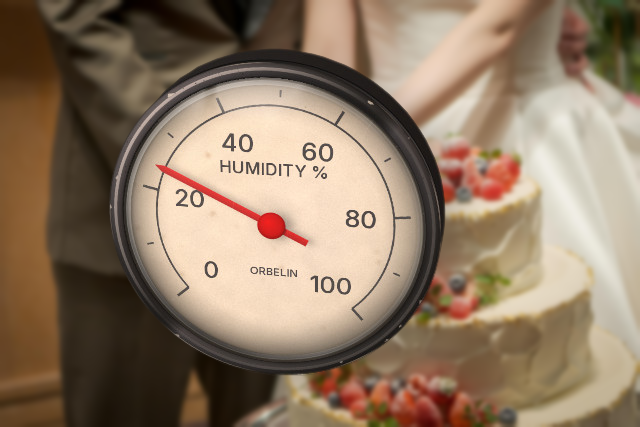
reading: % 25
